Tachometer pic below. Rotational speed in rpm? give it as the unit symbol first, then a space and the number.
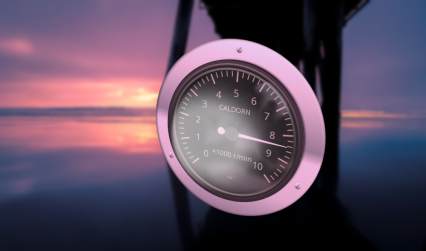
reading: rpm 8400
